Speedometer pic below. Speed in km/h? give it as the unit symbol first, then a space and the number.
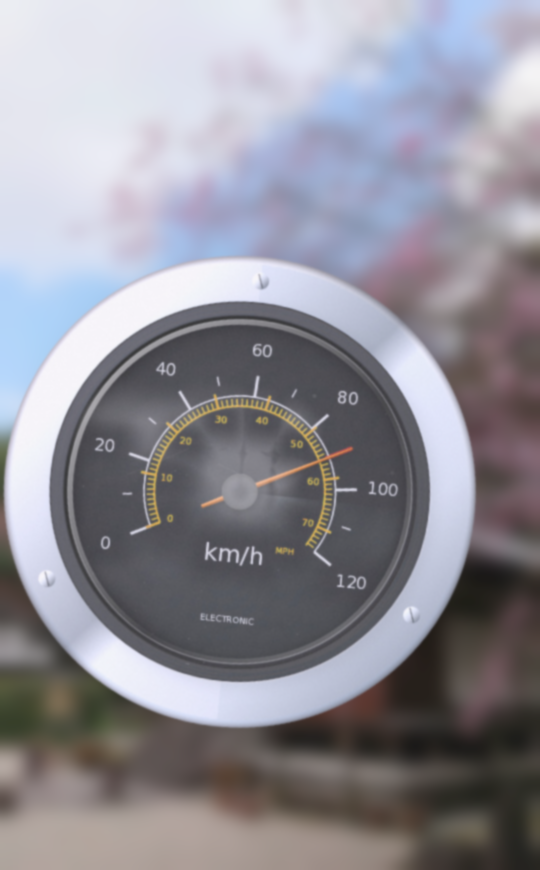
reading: km/h 90
